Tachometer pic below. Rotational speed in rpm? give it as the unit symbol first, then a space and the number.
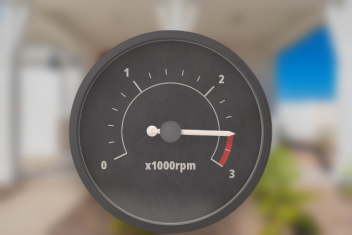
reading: rpm 2600
